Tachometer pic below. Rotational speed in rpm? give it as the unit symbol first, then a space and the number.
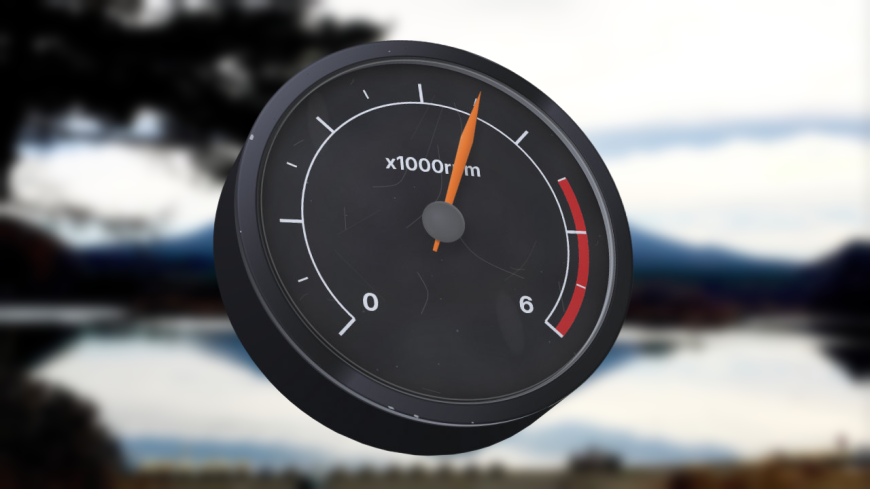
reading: rpm 3500
